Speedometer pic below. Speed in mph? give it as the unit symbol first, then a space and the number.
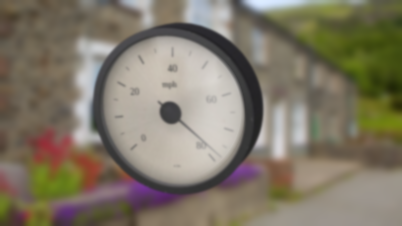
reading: mph 77.5
